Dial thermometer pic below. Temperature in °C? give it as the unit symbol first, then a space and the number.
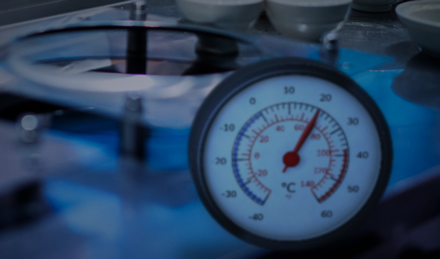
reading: °C 20
